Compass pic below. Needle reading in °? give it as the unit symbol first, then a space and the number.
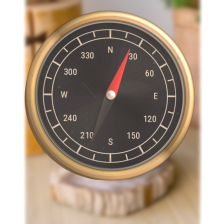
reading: ° 22.5
